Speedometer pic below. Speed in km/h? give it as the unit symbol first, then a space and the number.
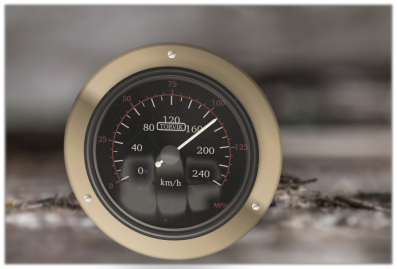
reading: km/h 170
